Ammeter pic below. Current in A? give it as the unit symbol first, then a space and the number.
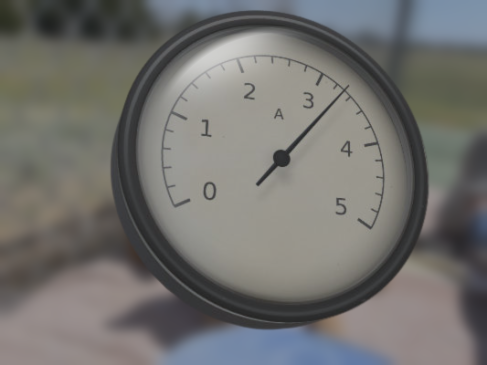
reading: A 3.3
